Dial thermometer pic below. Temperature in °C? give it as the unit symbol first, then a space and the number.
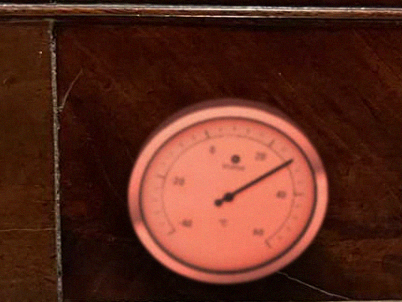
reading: °C 28
